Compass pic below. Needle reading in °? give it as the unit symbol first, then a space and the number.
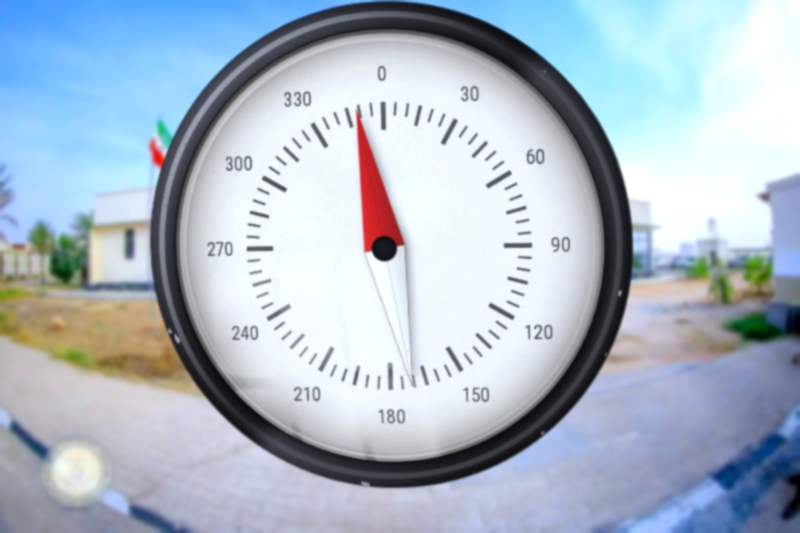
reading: ° 350
